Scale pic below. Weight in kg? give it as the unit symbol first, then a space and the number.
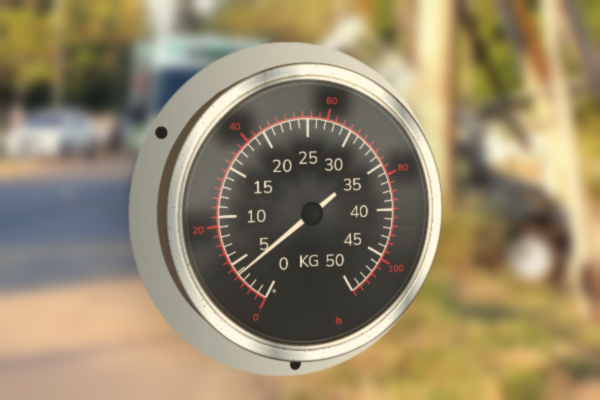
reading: kg 4
